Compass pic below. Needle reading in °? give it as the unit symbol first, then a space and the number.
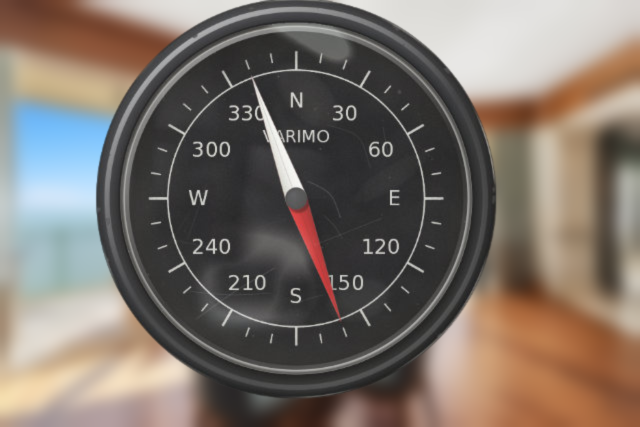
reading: ° 160
